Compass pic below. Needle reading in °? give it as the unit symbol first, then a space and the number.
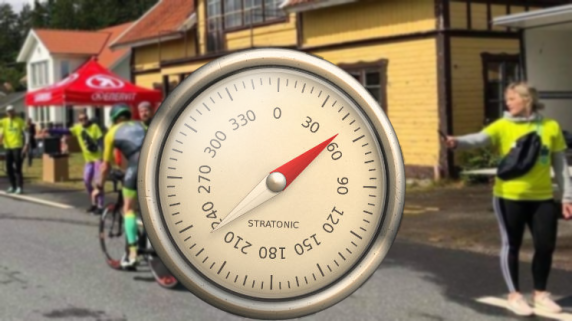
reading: ° 50
